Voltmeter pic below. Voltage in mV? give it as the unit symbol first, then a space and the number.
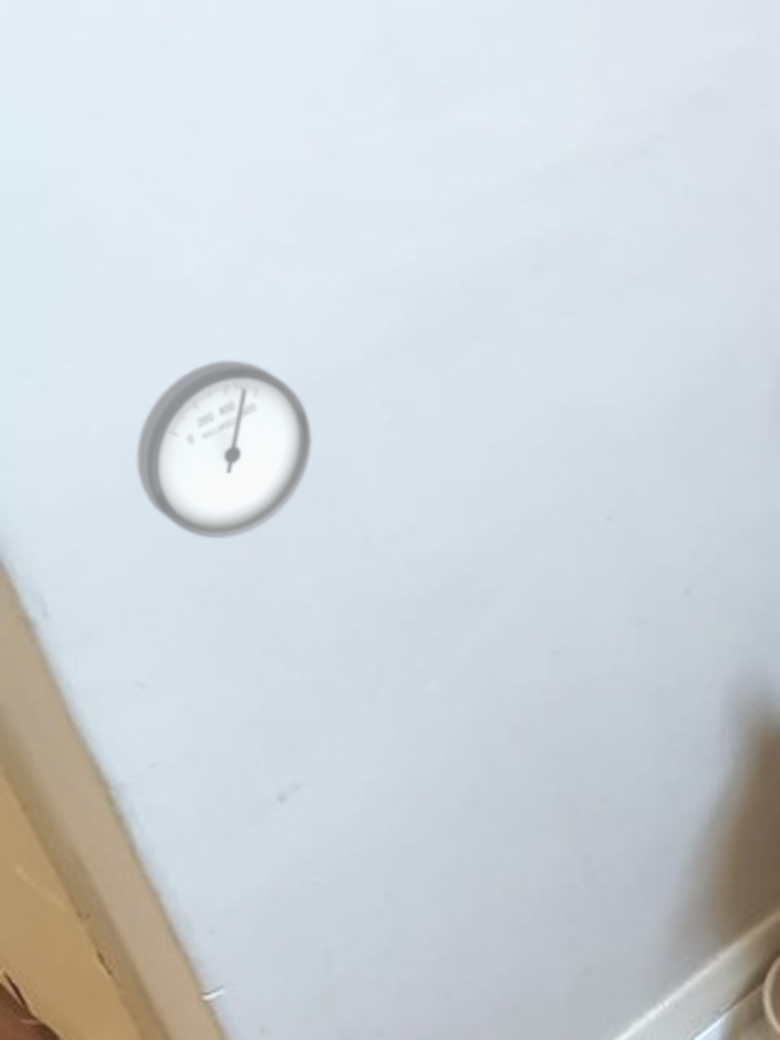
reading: mV 500
